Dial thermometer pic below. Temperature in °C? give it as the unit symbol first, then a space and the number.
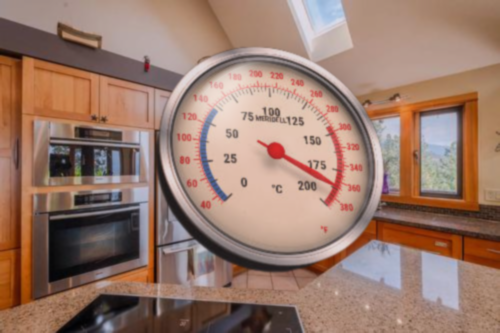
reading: °C 187.5
